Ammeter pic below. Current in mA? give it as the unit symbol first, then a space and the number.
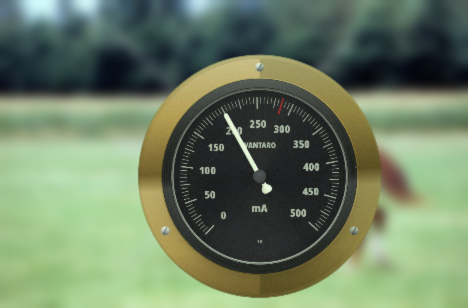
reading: mA 200
